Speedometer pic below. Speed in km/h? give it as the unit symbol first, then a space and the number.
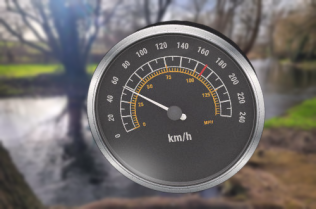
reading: km/h 60
